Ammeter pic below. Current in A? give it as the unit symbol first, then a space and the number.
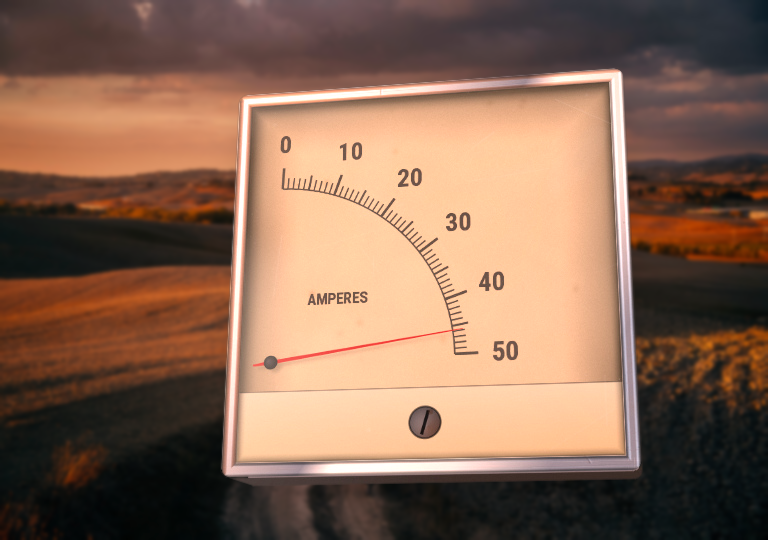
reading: A 46
